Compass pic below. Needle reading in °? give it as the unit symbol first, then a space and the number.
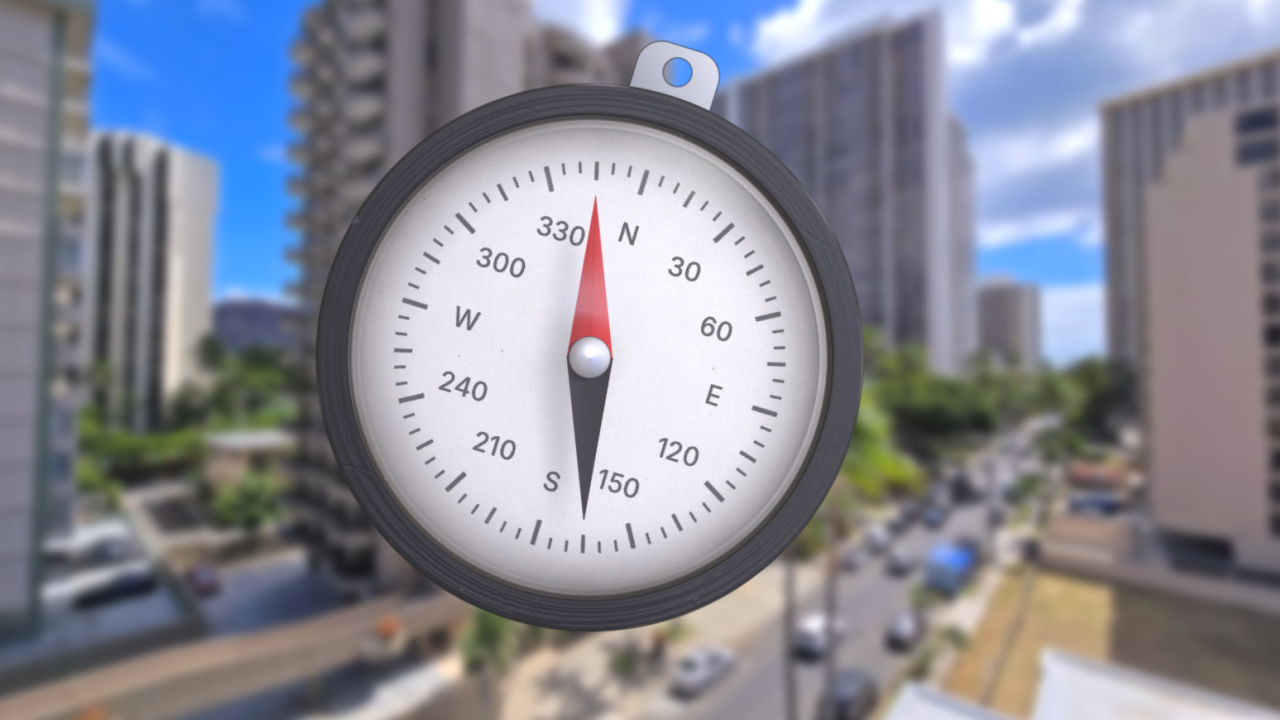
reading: ° 345
